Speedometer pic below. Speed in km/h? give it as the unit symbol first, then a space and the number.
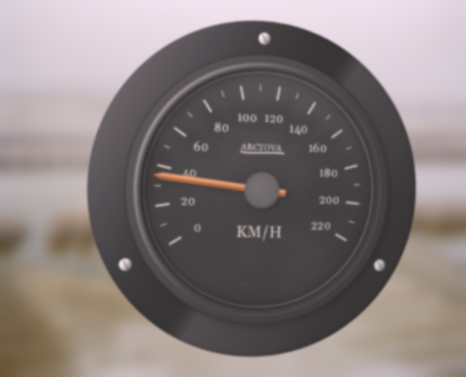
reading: km/h 35
